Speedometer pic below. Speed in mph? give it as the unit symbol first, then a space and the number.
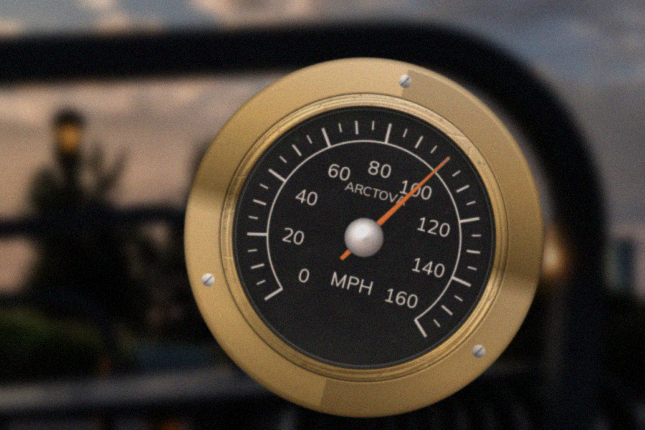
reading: mph 100
